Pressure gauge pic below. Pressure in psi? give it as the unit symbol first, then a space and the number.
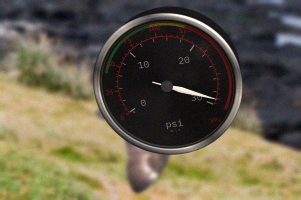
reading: psi 29
